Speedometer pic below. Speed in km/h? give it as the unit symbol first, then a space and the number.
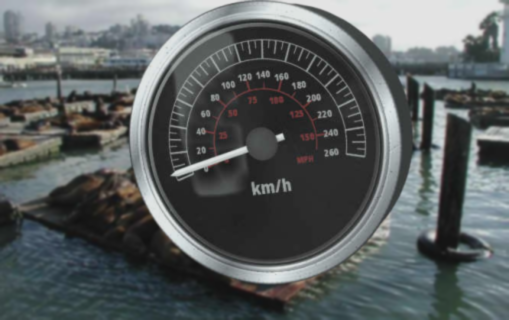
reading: km/h 5
